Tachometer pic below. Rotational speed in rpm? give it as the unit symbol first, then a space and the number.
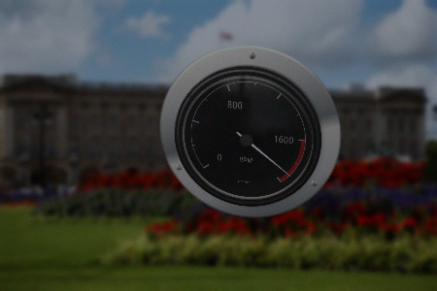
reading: rpm 1900
